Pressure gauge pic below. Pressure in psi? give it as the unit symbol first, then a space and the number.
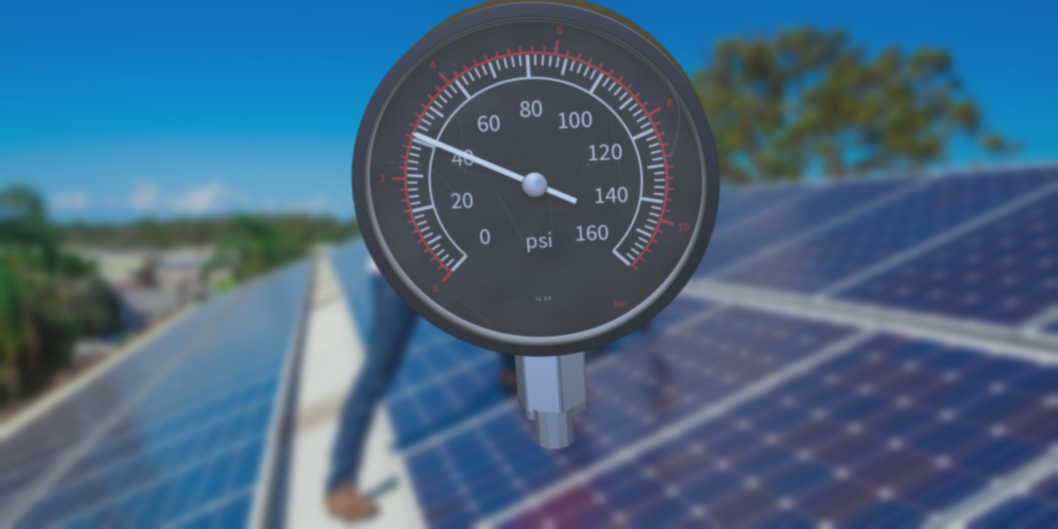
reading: psi 42
